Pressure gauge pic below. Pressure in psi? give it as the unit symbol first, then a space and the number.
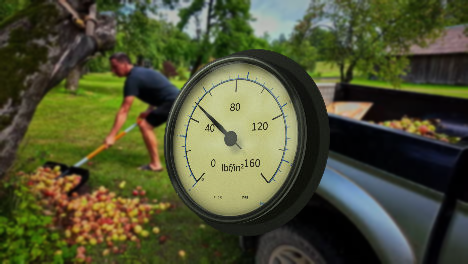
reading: psi 50
